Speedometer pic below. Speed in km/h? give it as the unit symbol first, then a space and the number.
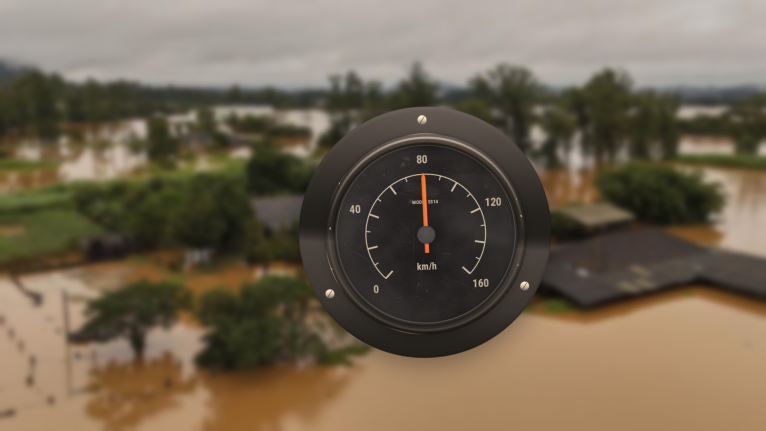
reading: km/h 80
